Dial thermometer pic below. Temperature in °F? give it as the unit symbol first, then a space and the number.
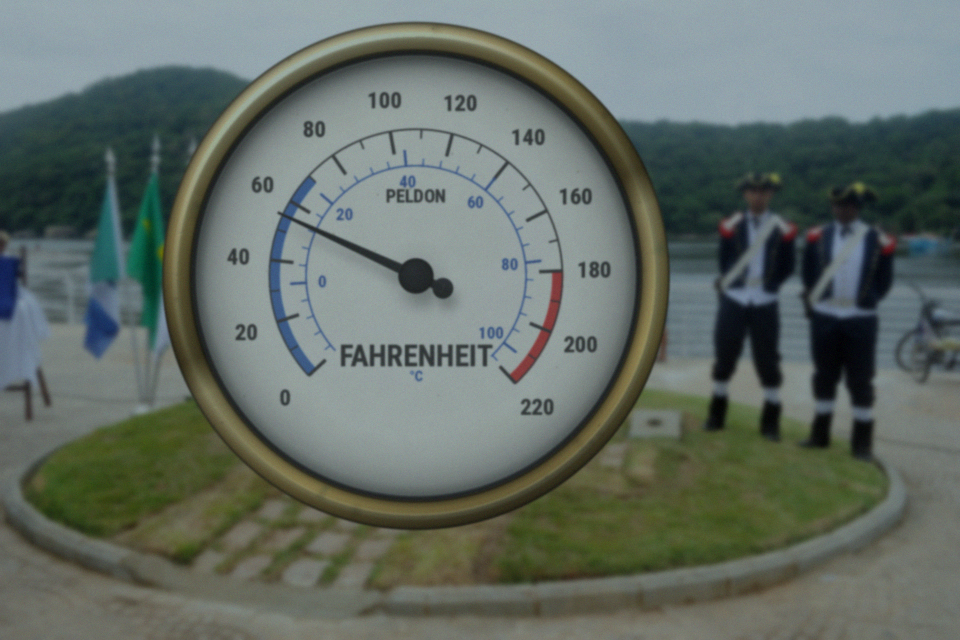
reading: °F 55
